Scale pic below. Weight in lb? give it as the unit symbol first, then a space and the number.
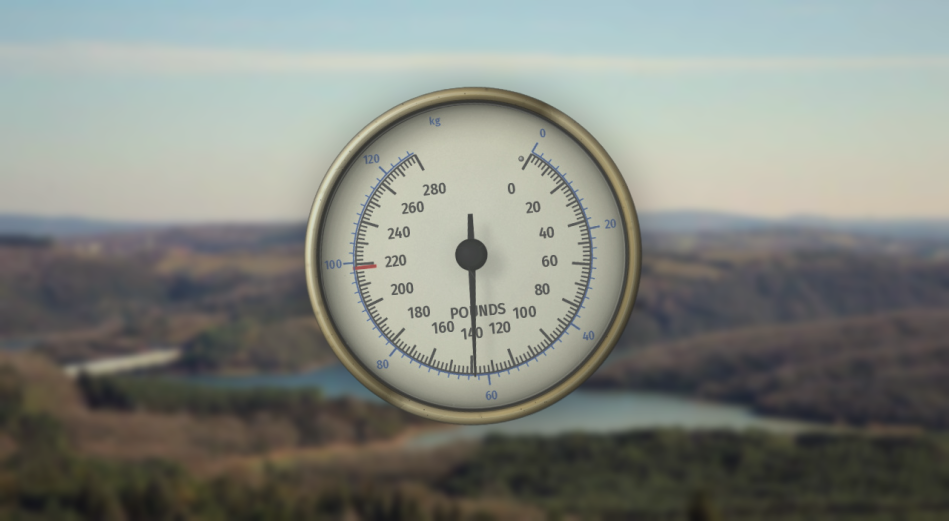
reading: lb 138
